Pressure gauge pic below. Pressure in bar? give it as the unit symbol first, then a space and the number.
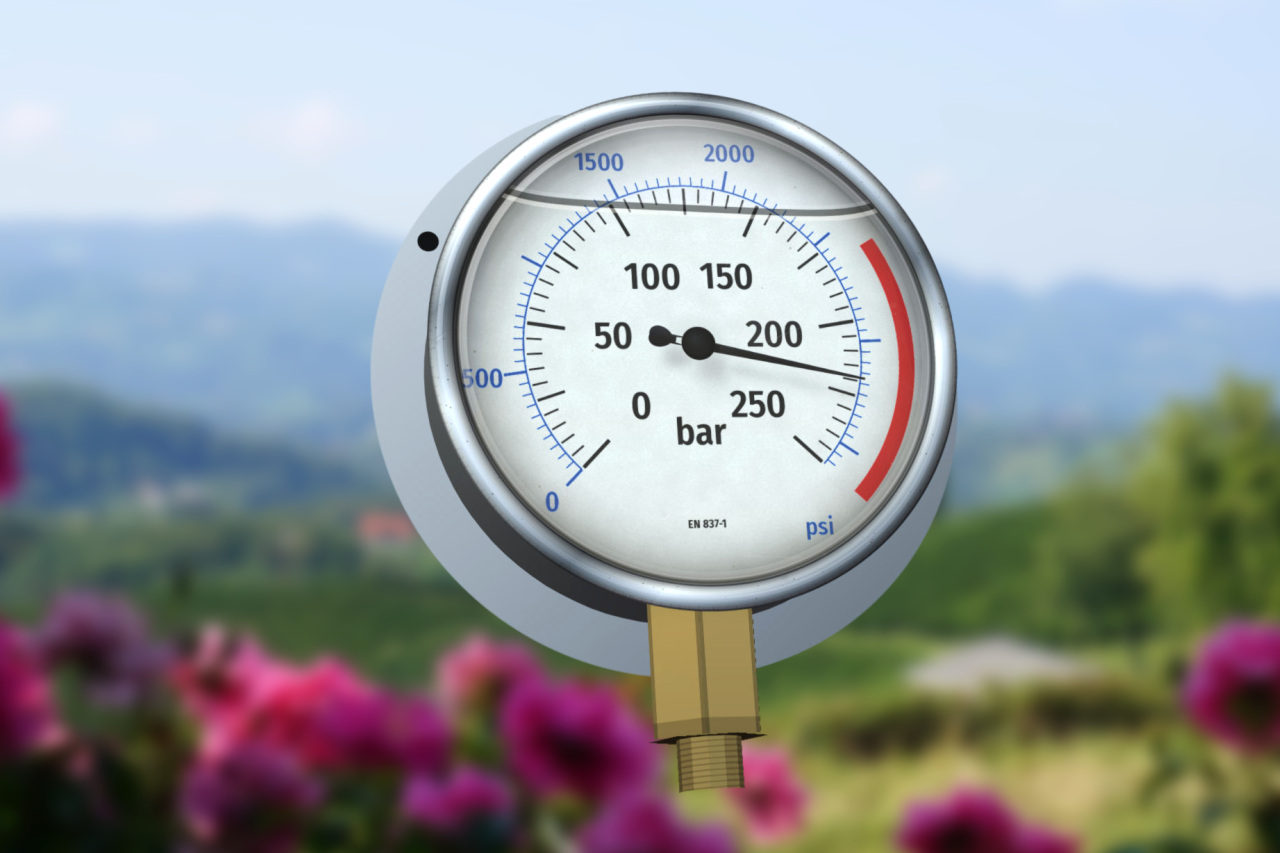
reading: bar 220
